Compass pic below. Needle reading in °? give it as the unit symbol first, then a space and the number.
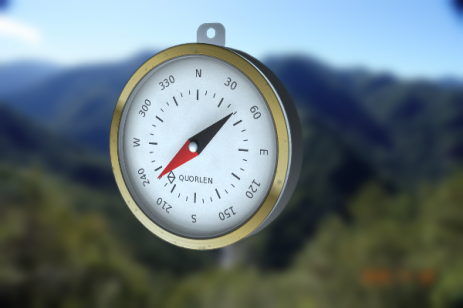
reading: ° 230
